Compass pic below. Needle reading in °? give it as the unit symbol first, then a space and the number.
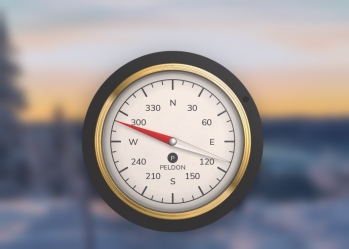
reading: ° 290
